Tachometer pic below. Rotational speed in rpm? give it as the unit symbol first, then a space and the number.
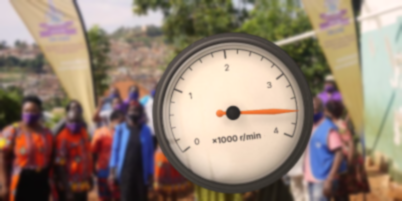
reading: rpm 3600
